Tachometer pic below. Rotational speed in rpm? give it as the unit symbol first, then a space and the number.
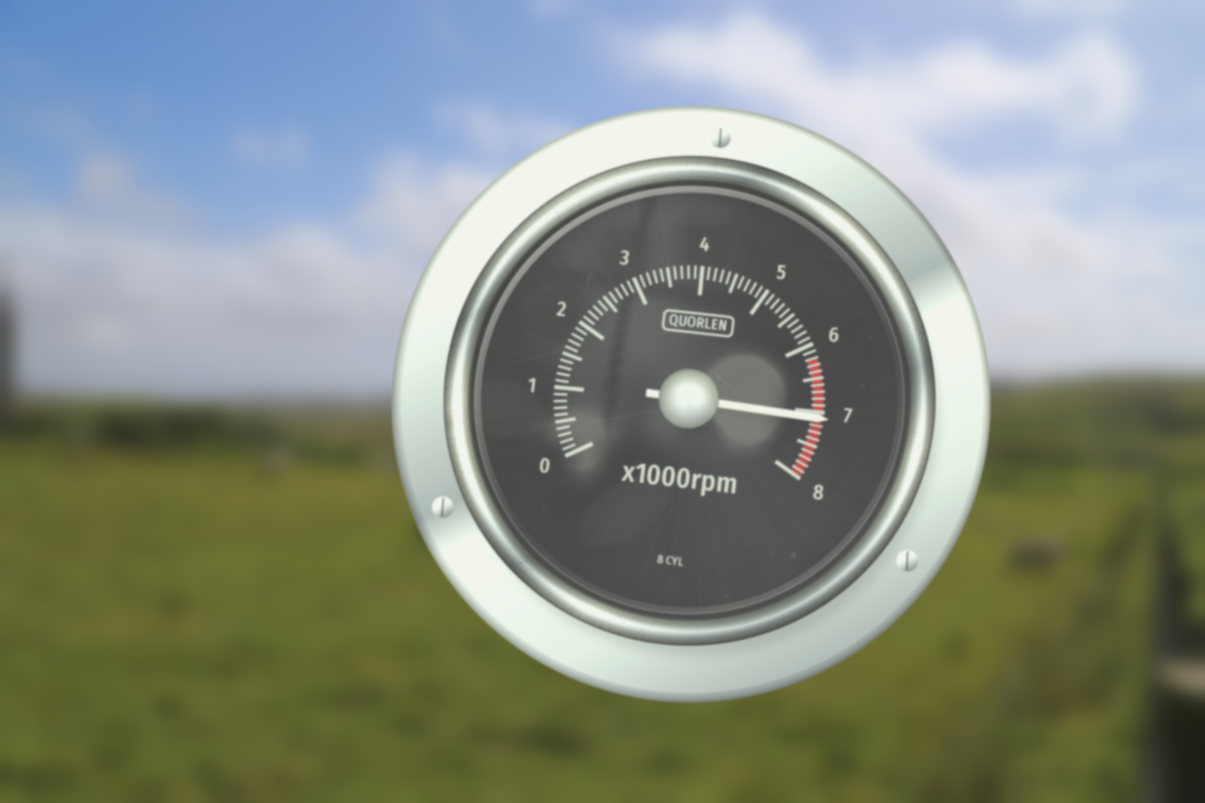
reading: rpm 7100
